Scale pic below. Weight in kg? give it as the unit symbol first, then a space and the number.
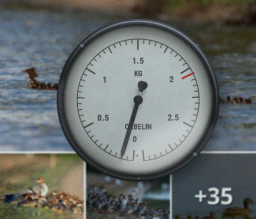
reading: kg 0.1
